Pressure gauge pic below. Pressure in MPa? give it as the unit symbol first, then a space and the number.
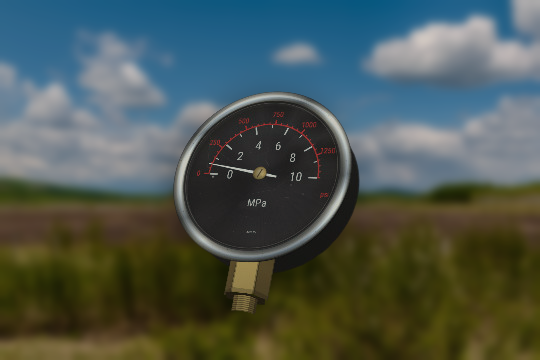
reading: MPa 0.5
